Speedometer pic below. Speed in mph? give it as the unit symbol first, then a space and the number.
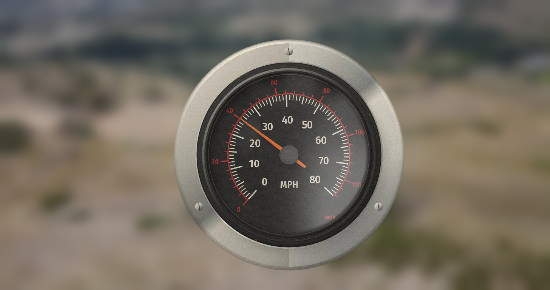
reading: mph 25
